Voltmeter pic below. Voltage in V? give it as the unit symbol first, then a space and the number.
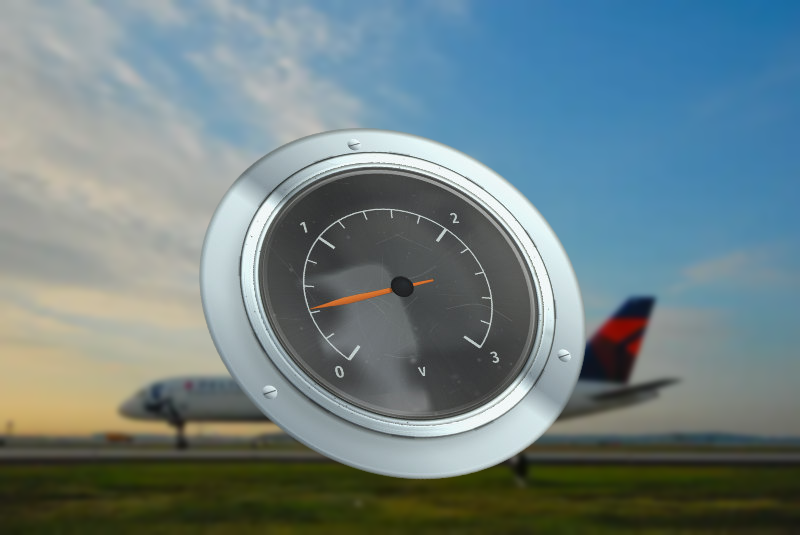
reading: V 0.4
